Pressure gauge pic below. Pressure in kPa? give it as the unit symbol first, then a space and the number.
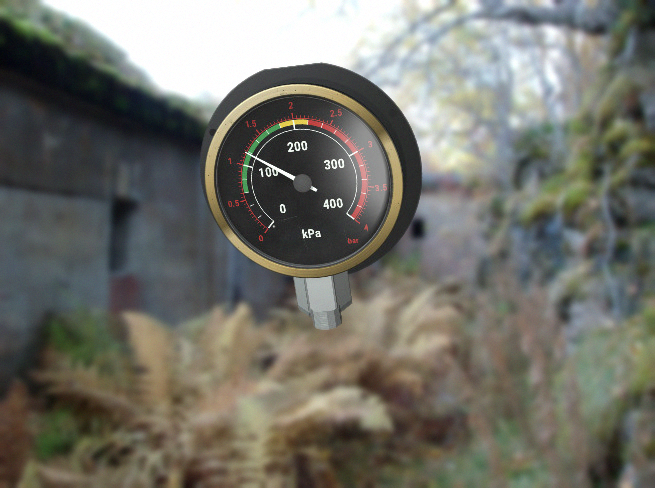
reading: kPa 120
